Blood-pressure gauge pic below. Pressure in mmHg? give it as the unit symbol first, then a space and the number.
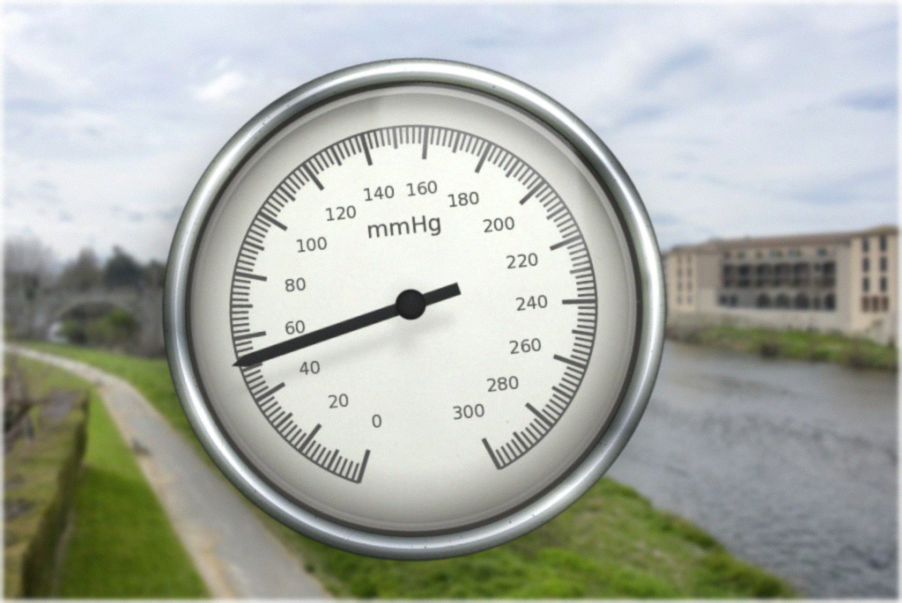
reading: mmHg 52
